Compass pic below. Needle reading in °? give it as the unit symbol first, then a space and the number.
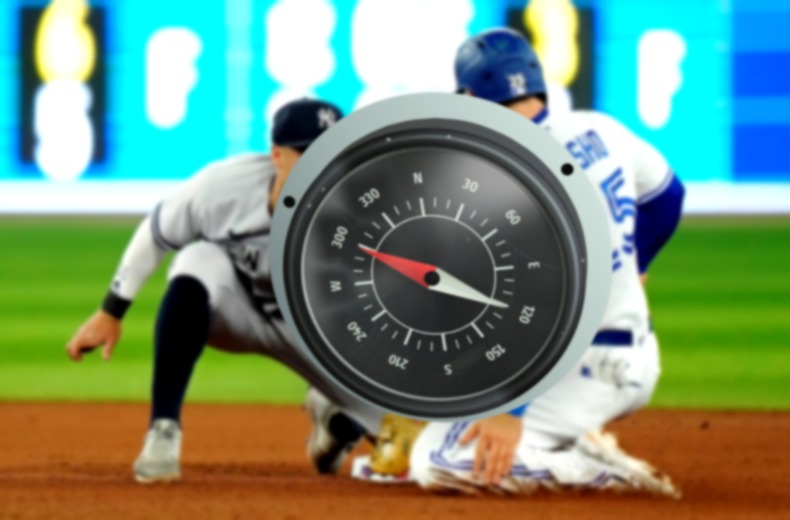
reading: ° 300
